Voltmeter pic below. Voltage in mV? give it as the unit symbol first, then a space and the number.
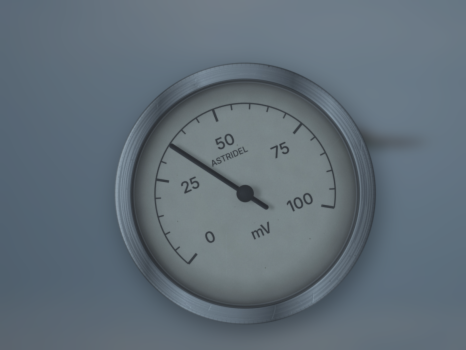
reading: mV 35
